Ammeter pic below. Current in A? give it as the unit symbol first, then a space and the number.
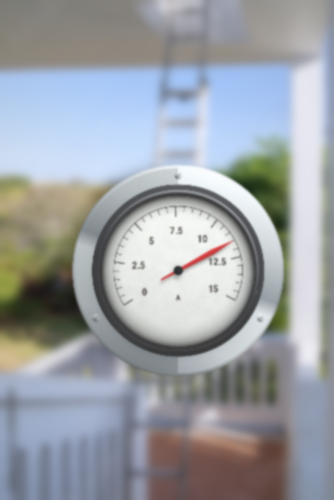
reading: A 11.5
